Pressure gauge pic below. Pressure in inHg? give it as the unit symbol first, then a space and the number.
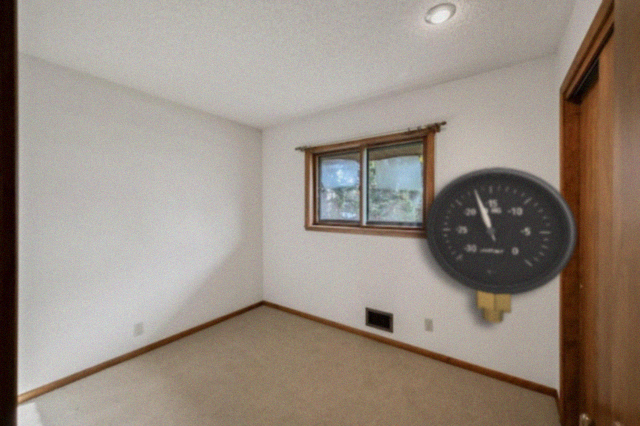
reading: inHg -17
